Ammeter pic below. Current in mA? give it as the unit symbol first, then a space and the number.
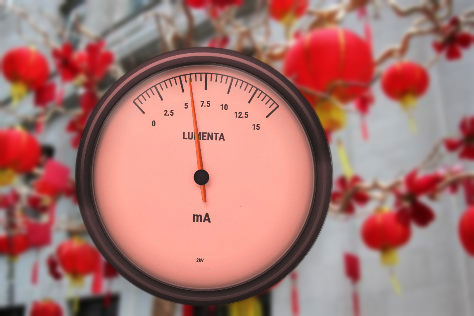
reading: mA 6
